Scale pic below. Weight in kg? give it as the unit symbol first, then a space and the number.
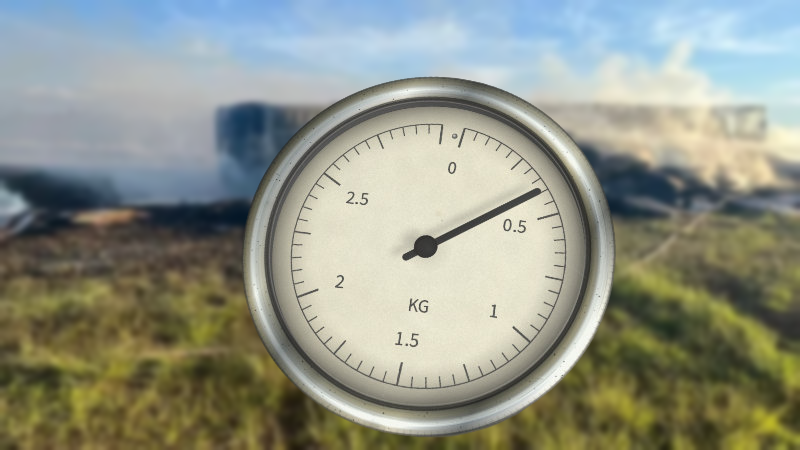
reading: kg 0.4
